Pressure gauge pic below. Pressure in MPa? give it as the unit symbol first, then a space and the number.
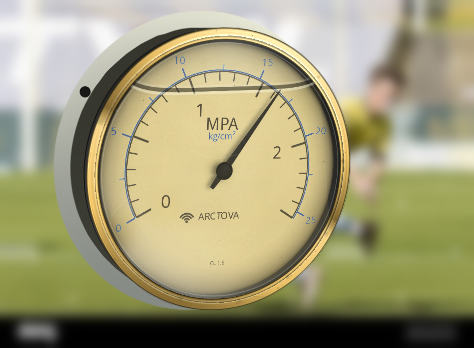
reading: MPa 1.6
